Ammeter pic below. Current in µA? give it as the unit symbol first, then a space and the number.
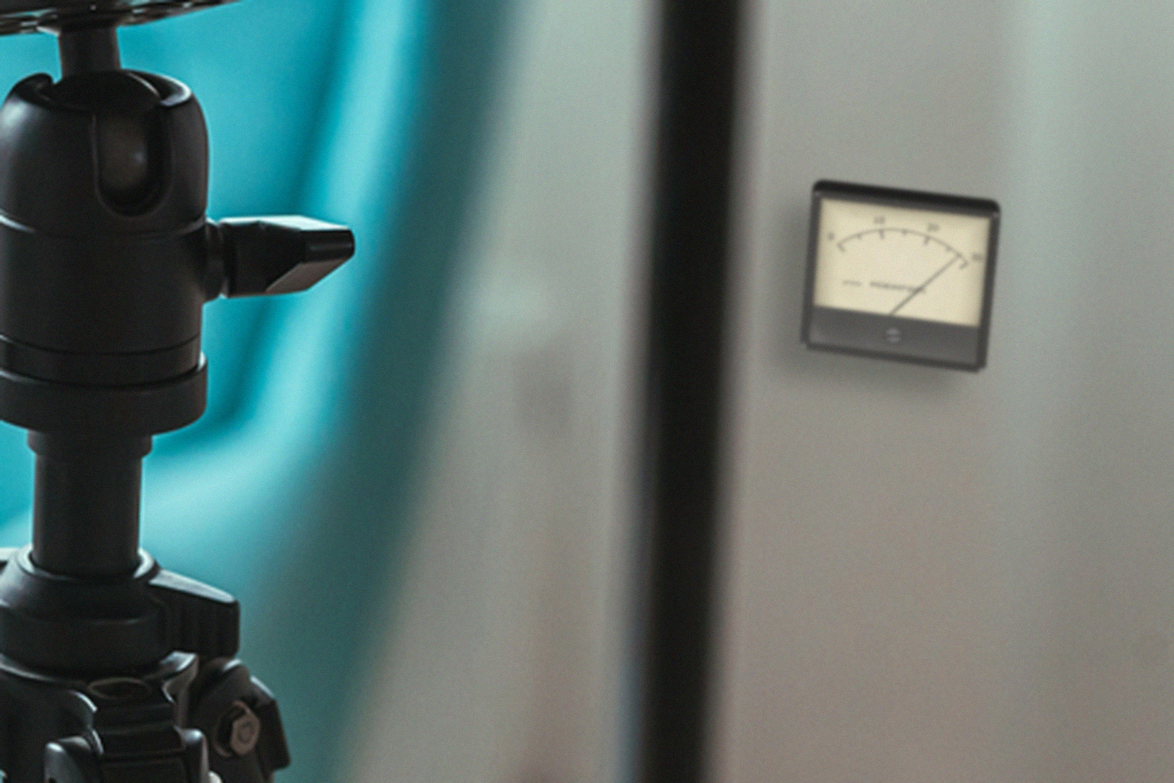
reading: µA 27.5
